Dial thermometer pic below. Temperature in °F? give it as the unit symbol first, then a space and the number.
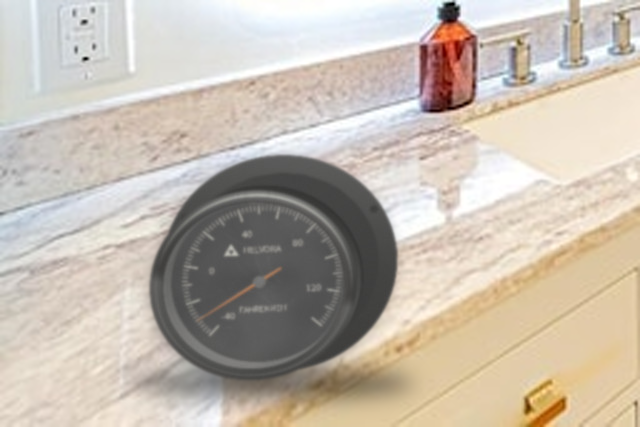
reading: °F -30
